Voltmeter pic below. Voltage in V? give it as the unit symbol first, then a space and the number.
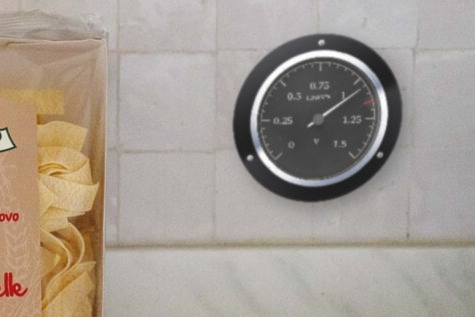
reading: V 1.05
